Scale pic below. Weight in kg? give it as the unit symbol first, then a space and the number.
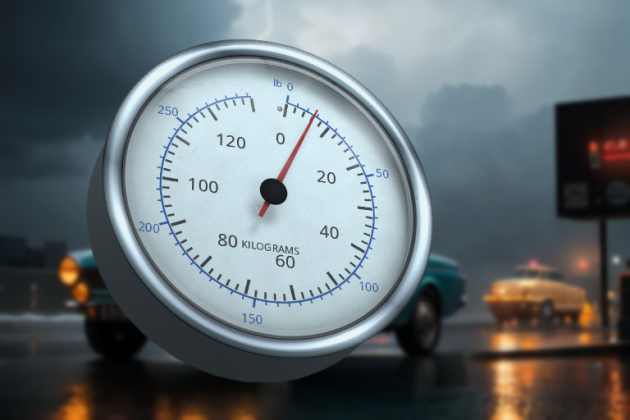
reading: kg 6
